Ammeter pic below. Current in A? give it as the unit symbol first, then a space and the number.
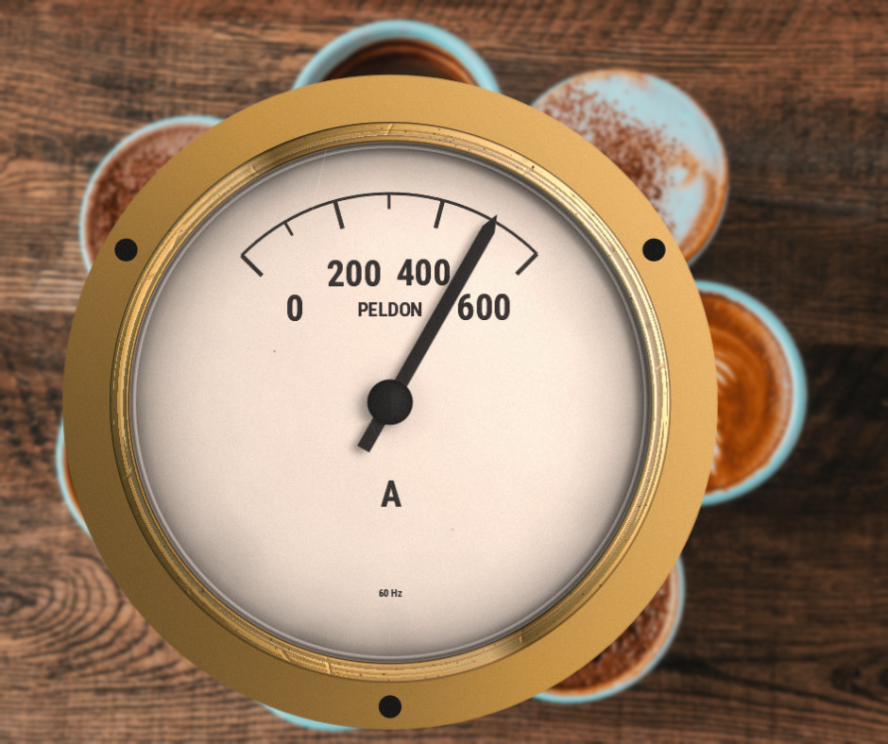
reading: A 500
